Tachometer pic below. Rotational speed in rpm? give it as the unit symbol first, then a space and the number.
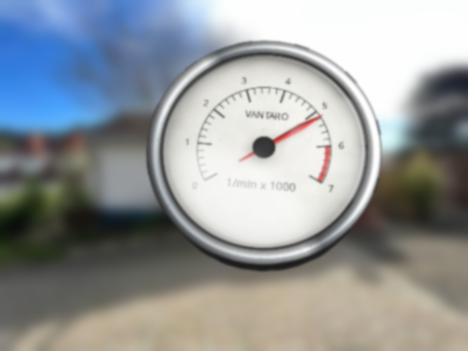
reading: rpm 5200
